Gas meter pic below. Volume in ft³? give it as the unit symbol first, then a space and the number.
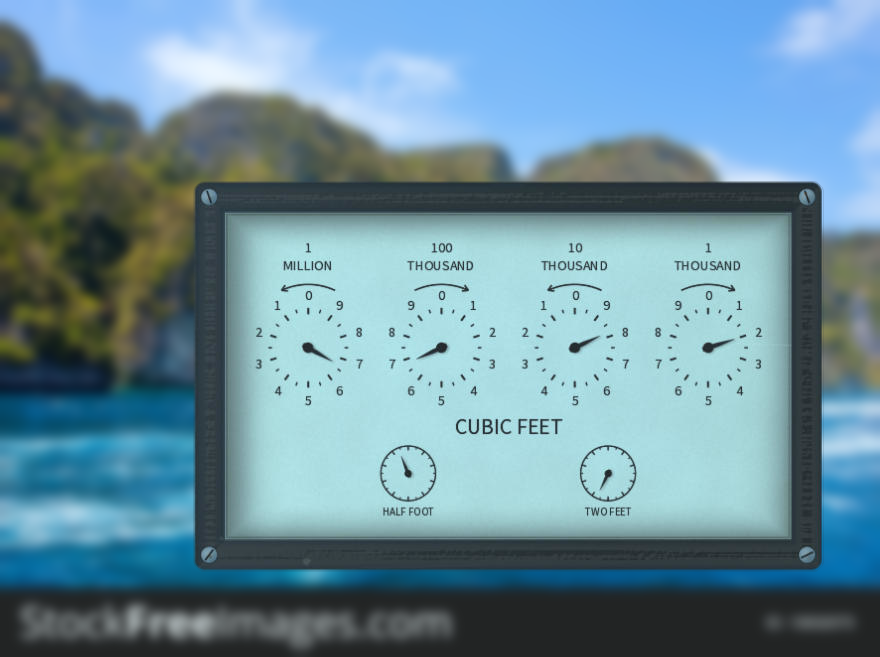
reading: ft³ 668200
